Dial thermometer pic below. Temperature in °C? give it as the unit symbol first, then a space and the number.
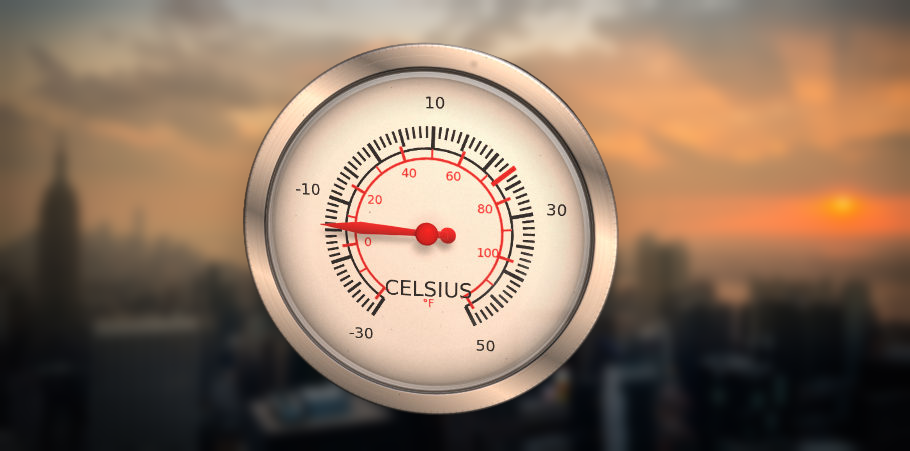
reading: °C -14
